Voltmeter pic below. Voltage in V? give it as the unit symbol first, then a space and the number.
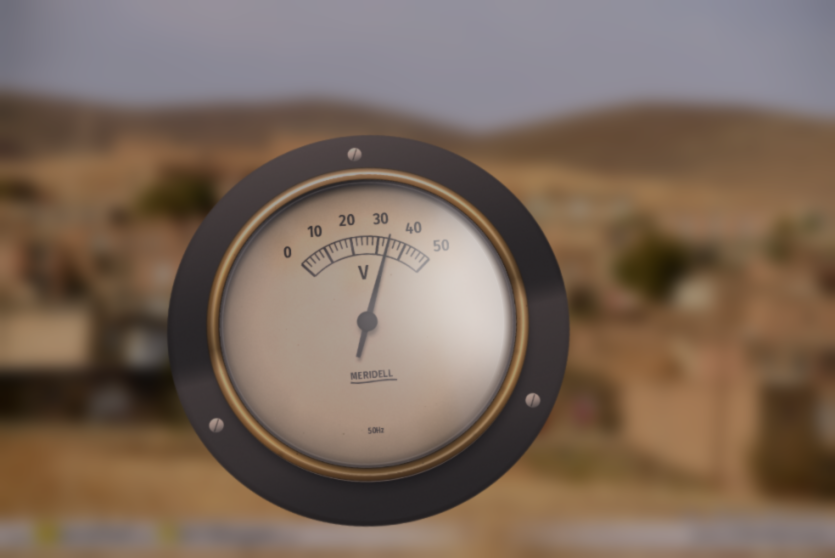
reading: V 34
